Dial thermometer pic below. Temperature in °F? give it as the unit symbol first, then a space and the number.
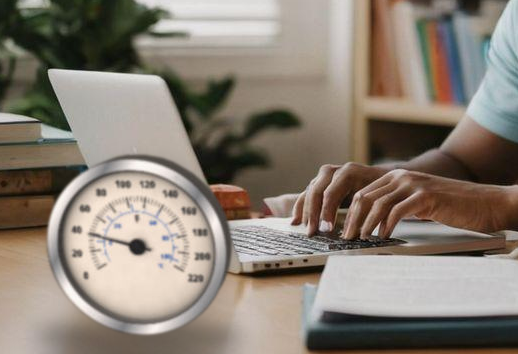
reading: °F 40
